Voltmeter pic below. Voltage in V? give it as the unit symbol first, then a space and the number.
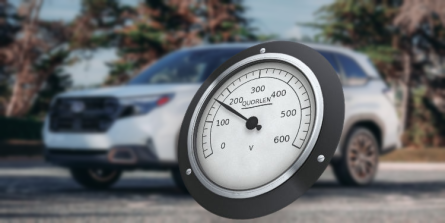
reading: V 160
